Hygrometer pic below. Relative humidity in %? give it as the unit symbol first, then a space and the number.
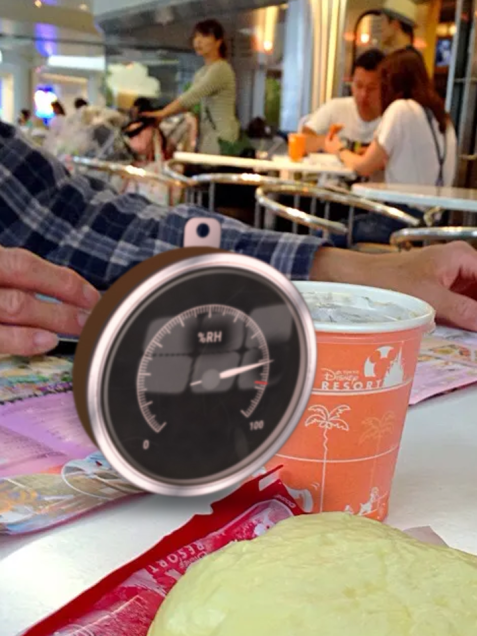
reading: % 80
